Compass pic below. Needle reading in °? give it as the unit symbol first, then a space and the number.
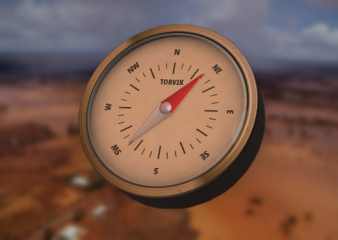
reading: ° 40
